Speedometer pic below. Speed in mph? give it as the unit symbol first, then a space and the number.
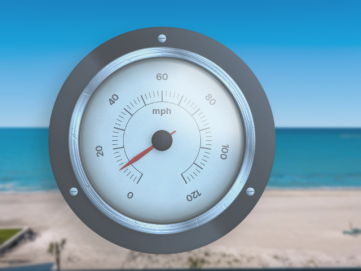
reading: mph 10
